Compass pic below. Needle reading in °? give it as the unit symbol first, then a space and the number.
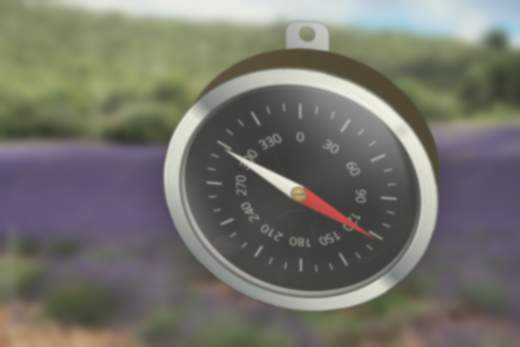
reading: ° 120
